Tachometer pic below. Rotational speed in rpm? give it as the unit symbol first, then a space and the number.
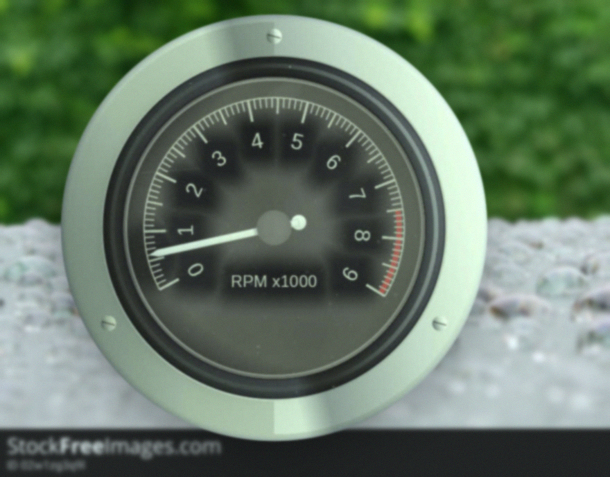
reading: rpm 600
